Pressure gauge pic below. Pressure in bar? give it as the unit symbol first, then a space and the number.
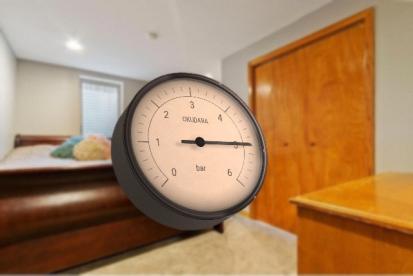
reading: bar 5
